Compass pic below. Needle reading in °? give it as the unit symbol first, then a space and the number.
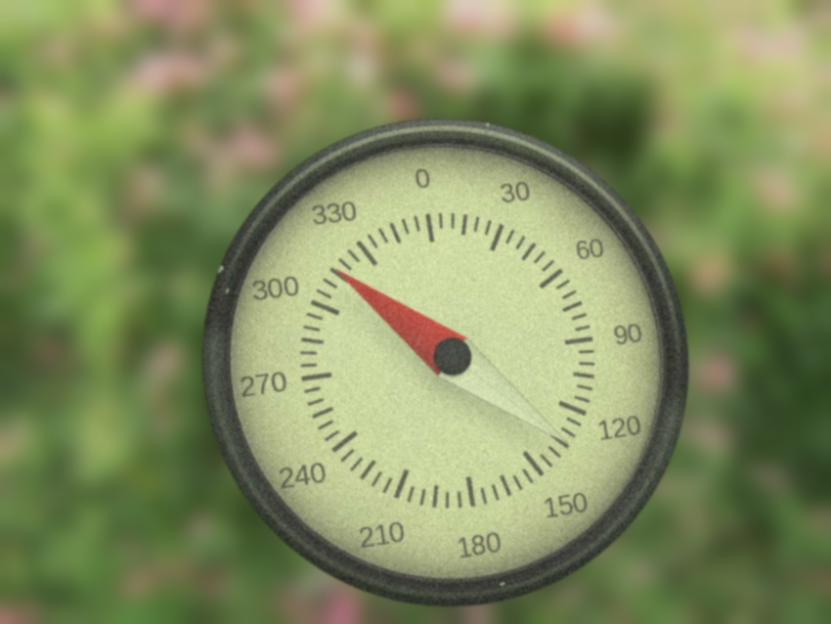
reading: ° 315
